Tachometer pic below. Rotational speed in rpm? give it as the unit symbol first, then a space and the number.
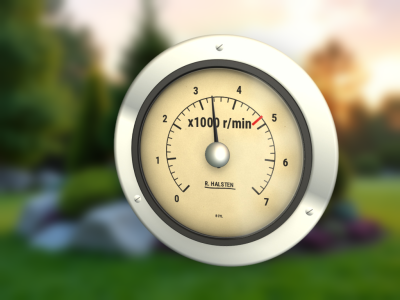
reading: rpm 3400
